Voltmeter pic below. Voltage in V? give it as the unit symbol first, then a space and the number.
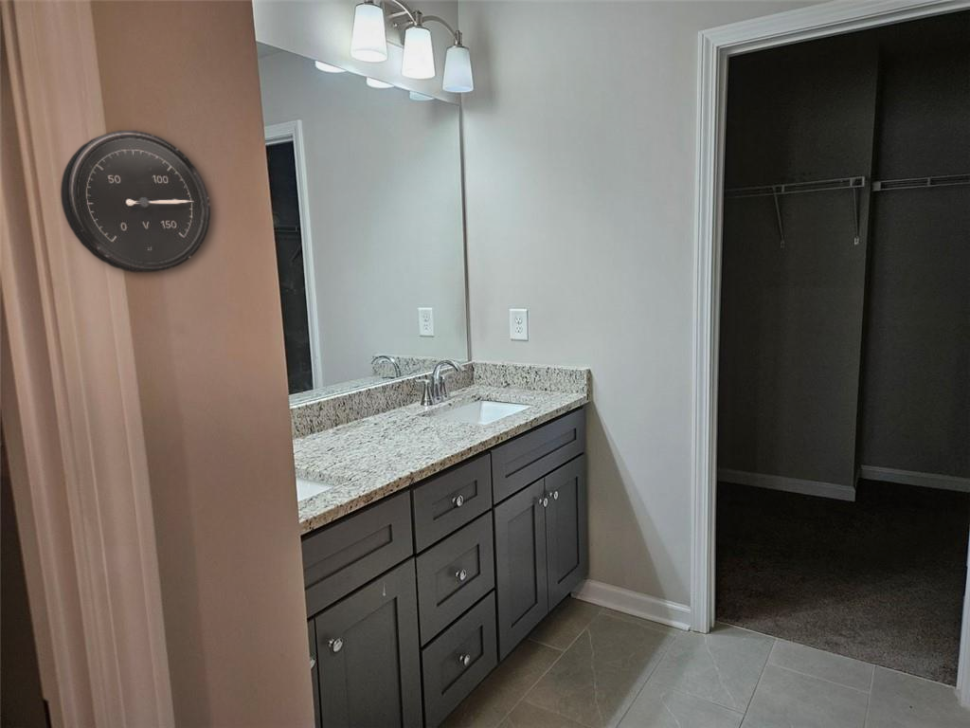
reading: V 125
